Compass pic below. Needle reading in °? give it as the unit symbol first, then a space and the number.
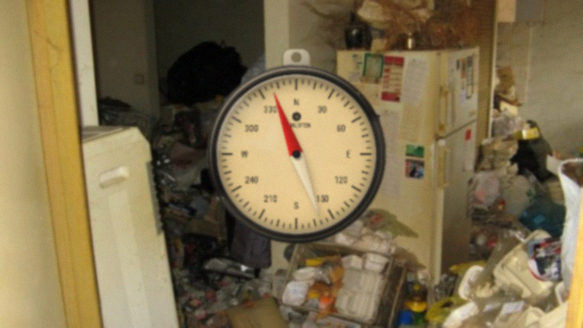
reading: ° 340
